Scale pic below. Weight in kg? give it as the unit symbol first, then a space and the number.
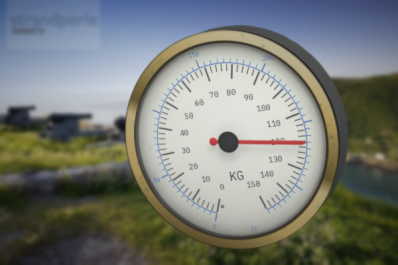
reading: kg 120
